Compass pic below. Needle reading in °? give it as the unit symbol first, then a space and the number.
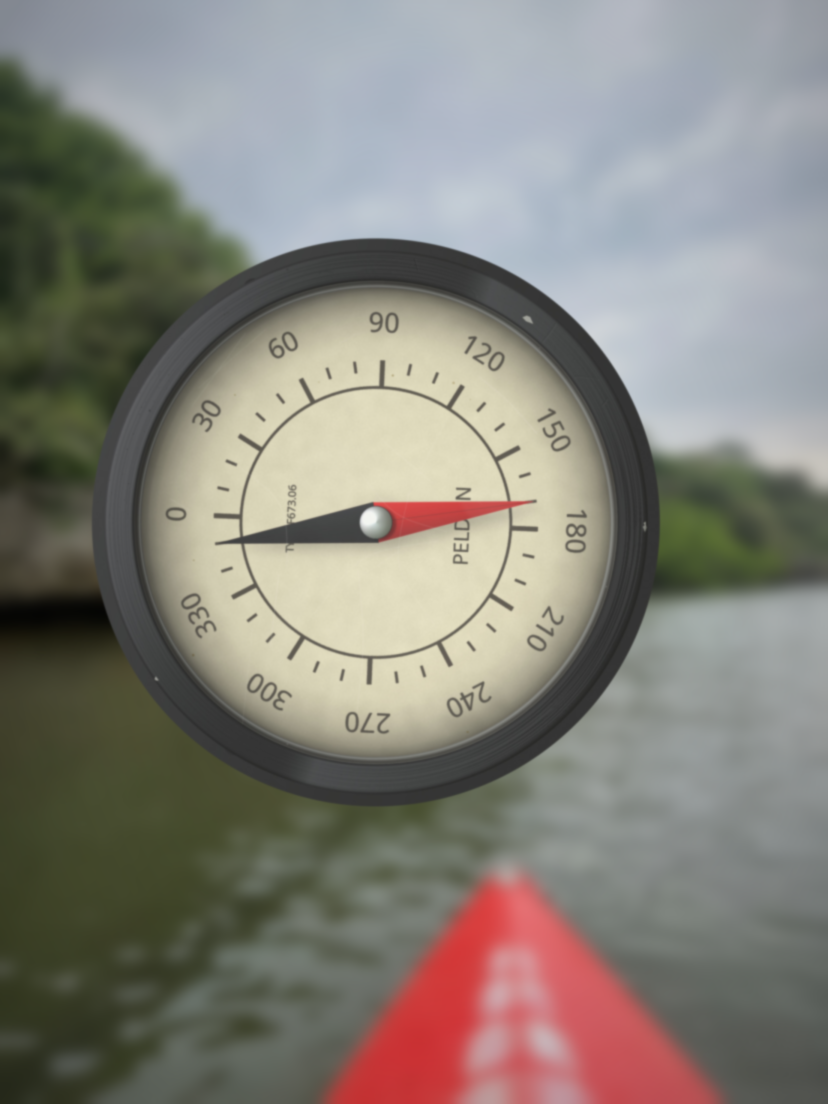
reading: ° 170
